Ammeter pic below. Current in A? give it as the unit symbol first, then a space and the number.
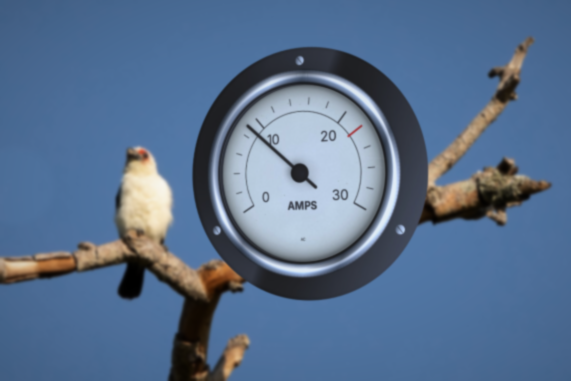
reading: A 9
